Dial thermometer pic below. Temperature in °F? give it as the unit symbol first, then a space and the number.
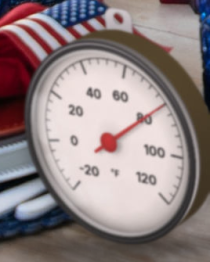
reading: °F 80
